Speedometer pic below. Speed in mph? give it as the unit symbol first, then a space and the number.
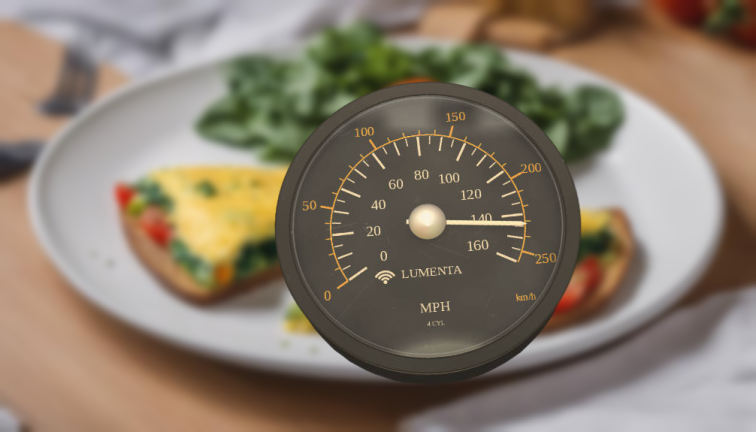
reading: mph 145
